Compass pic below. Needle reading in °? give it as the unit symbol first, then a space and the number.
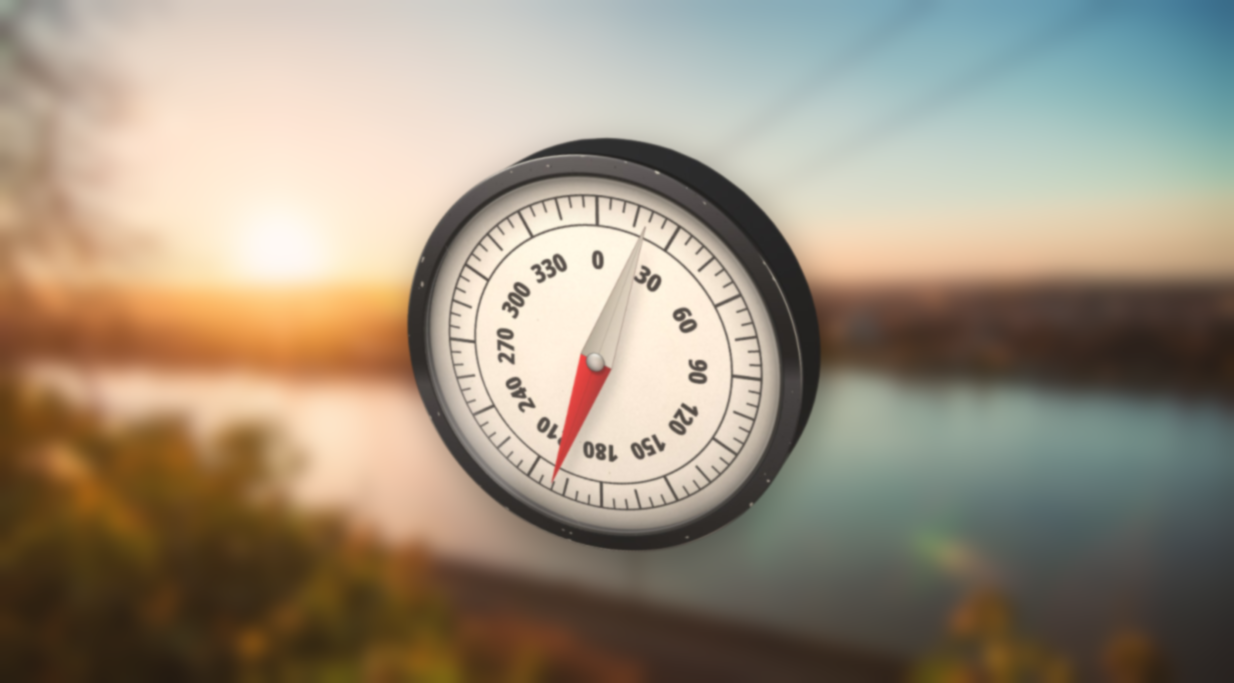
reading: ° 200
